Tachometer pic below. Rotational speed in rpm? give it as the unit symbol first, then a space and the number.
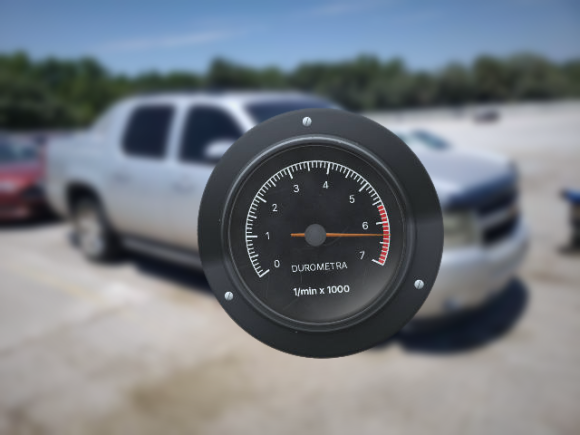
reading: rpm 6300
